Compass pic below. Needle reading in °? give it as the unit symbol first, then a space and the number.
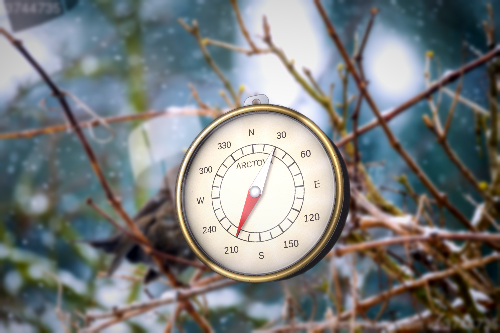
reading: ° 210
